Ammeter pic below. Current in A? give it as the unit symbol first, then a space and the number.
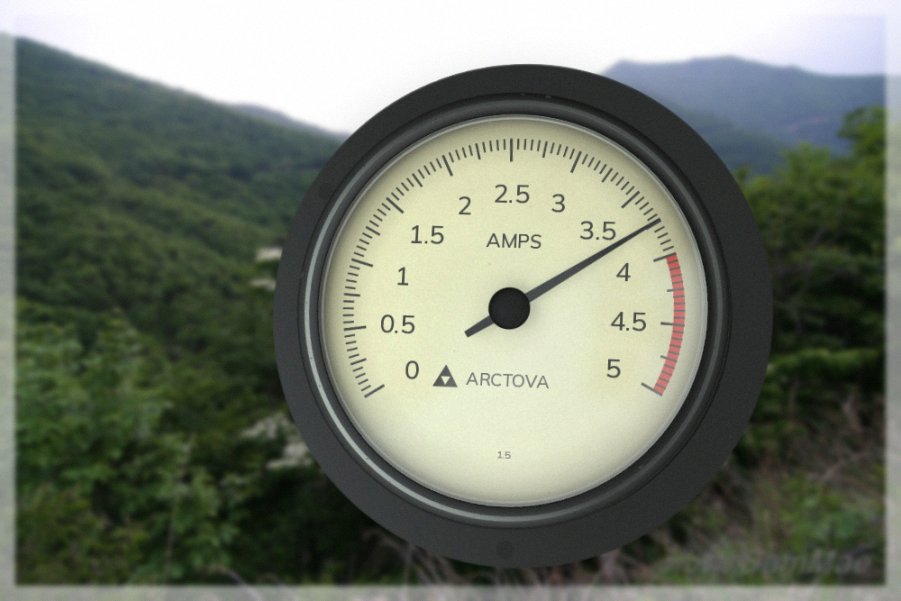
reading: A 3.75
